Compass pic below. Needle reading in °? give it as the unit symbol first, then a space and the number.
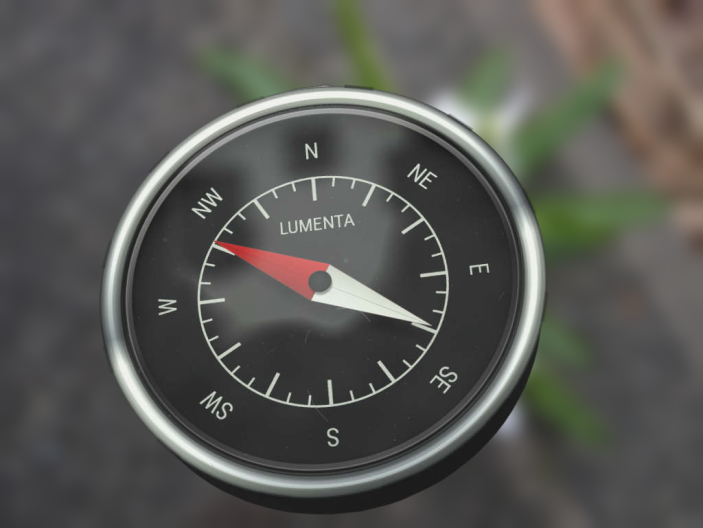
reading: ° 300
